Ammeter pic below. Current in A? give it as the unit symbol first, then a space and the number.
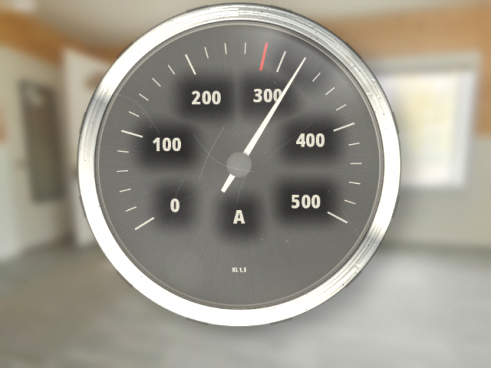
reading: A 320
